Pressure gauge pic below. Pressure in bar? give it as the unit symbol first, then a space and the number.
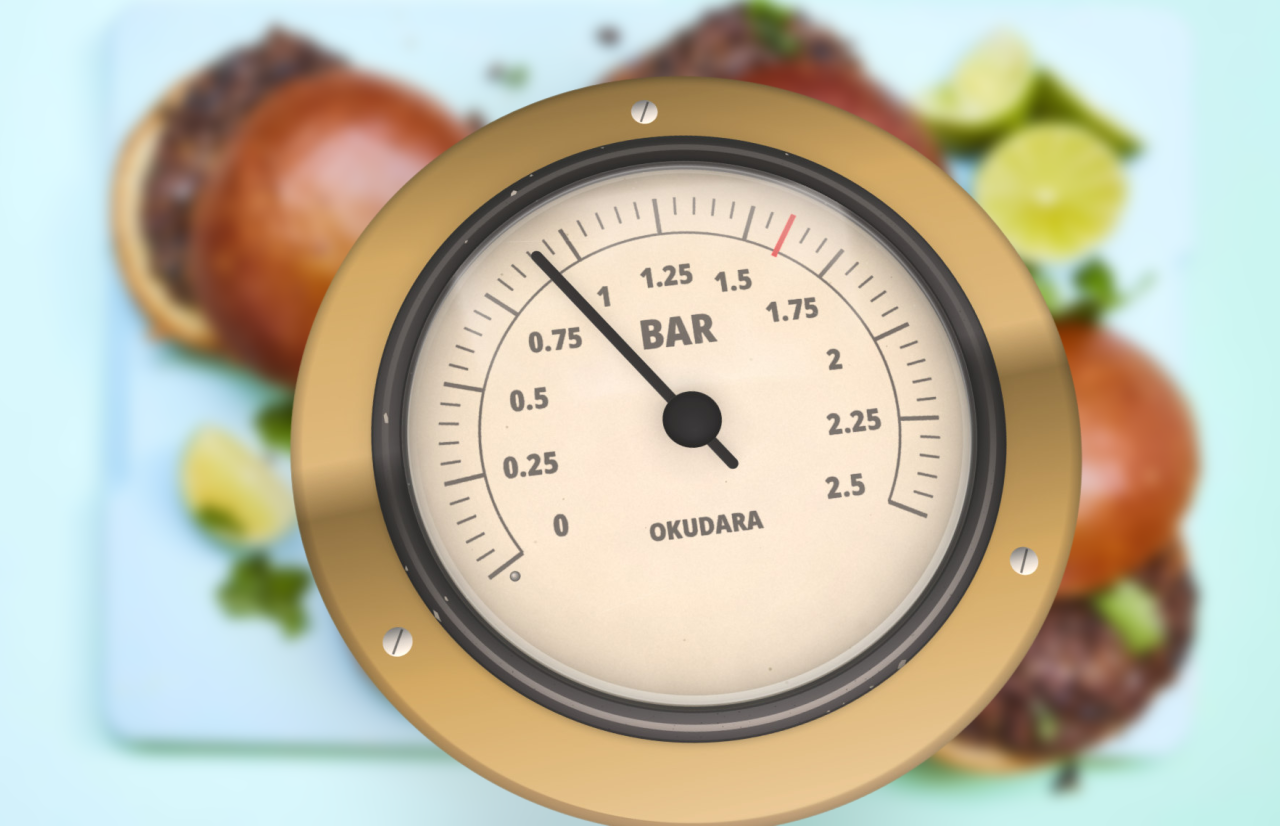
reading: bar 0.9
